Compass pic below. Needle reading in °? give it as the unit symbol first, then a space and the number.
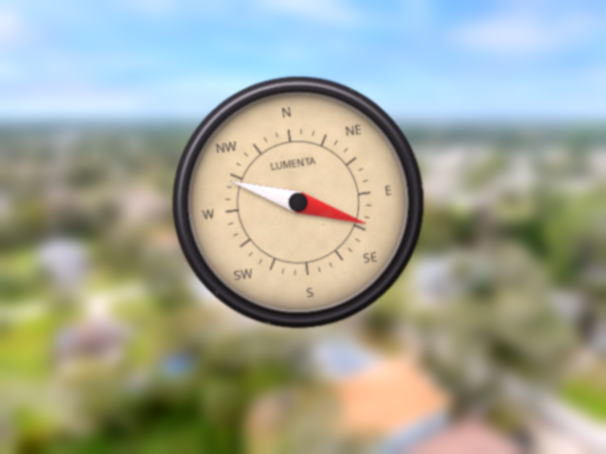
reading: ° 115
